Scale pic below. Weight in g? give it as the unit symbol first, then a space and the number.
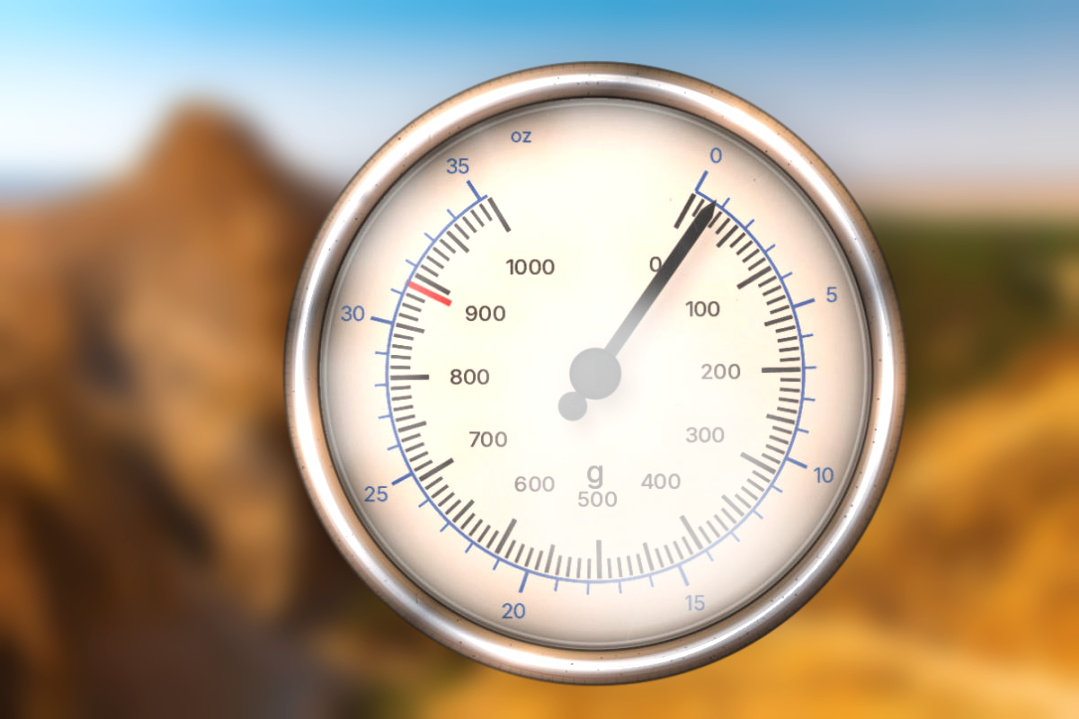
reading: g 20
